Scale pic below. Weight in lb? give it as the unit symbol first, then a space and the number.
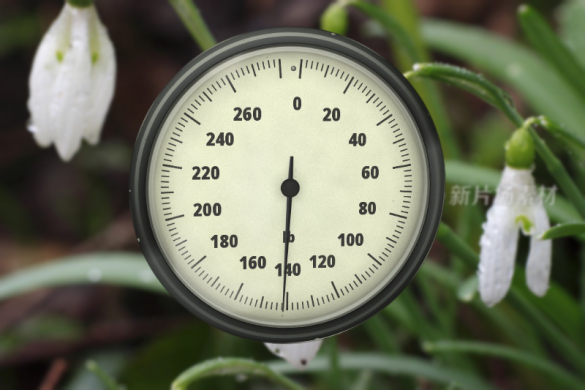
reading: lb 142
